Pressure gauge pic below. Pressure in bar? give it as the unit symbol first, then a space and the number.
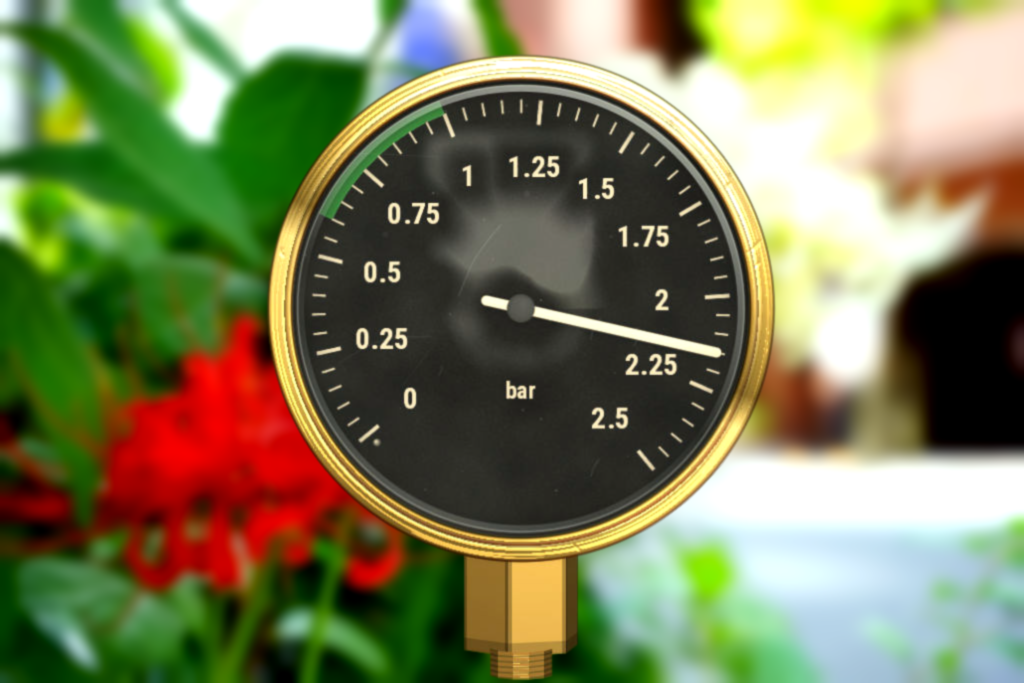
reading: bar 2.15
